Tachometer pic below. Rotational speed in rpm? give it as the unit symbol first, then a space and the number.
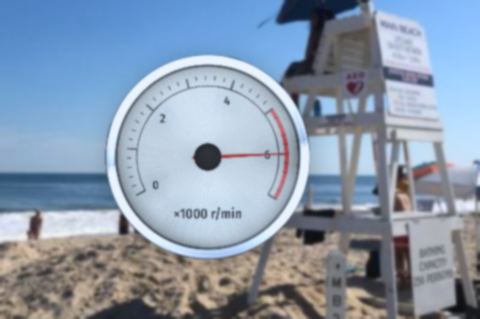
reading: rpm 6000
